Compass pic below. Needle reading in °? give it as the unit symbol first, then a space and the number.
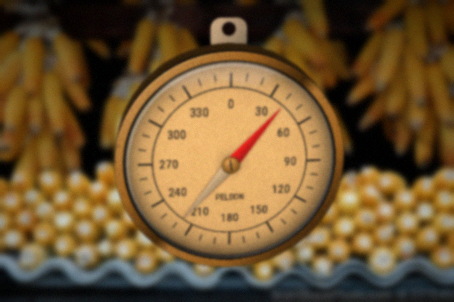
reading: ° 40
